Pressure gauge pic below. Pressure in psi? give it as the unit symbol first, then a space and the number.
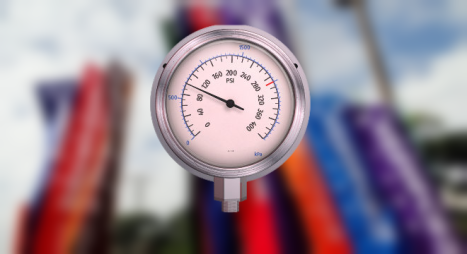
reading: psi 100
